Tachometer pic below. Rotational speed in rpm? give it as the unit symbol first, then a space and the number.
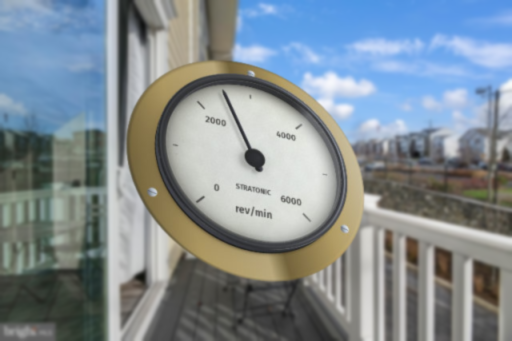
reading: rpm 2500
